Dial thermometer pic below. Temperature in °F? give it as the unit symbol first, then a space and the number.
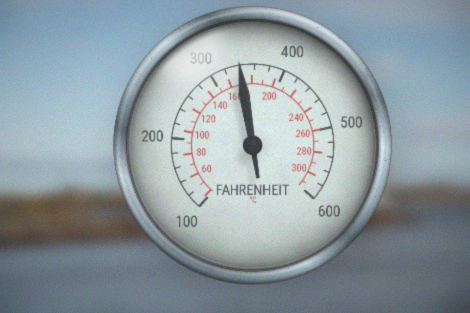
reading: °F 340
